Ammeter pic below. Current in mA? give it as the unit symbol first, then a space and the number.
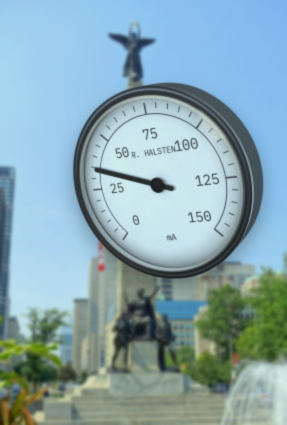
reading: mA 35
